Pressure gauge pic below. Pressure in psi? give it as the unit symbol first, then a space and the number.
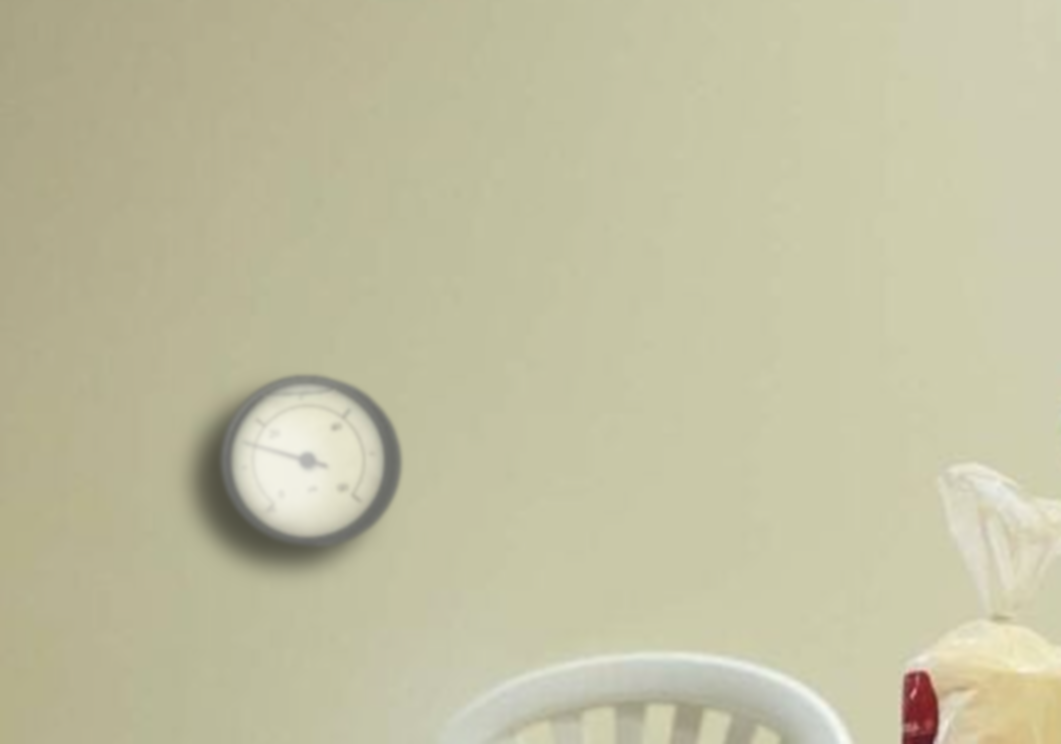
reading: psi 15
